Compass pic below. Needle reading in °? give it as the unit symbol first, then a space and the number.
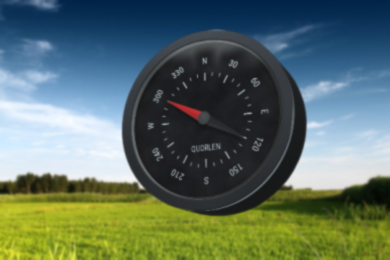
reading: ° 300
